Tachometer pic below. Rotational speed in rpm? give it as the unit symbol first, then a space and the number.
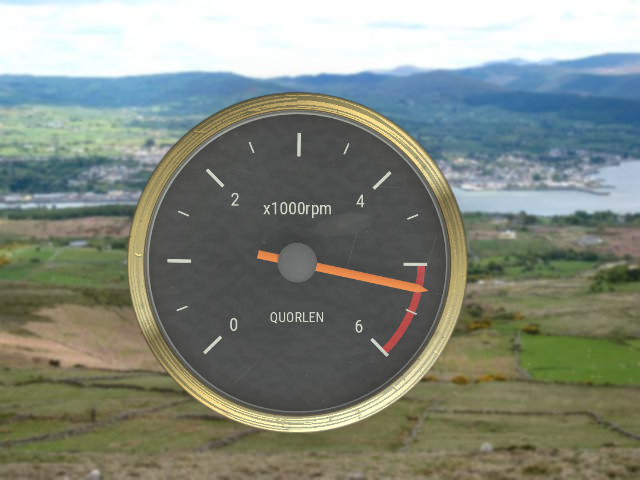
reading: rpm 5250
